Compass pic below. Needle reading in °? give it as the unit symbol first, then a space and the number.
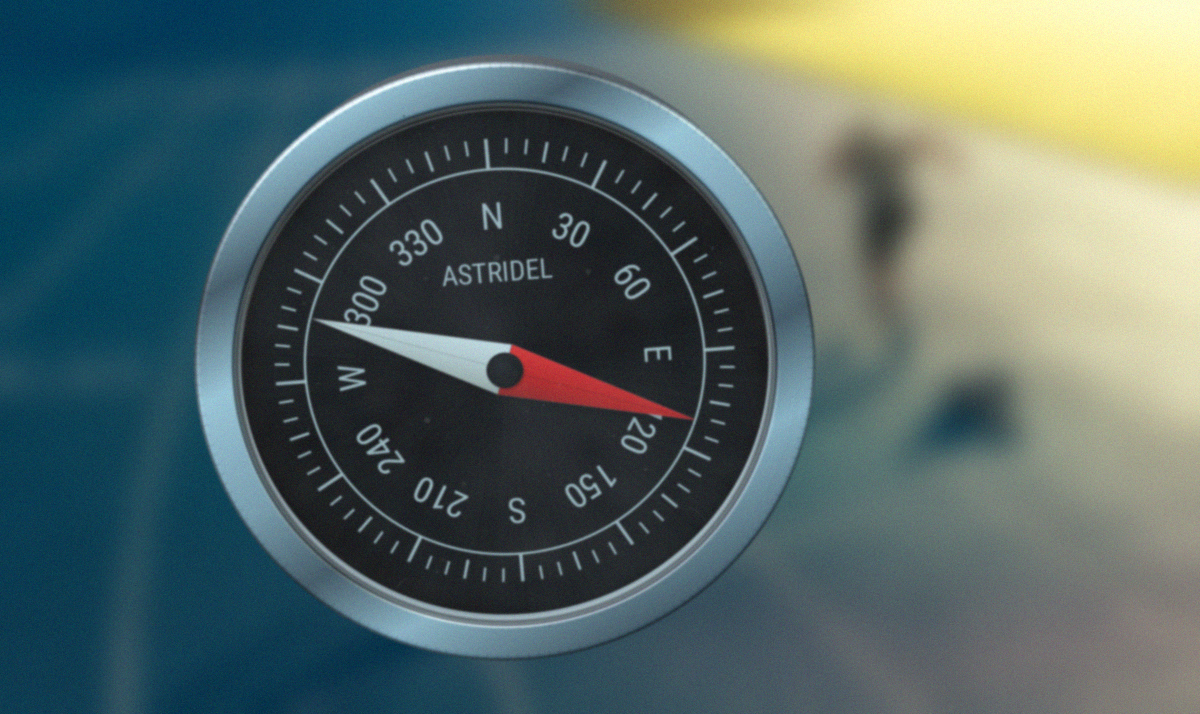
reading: ° 110
